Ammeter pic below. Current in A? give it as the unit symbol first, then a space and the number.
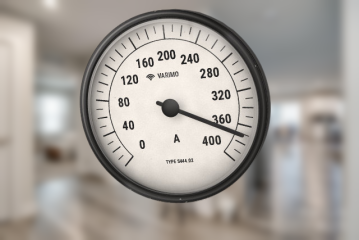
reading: A 370
